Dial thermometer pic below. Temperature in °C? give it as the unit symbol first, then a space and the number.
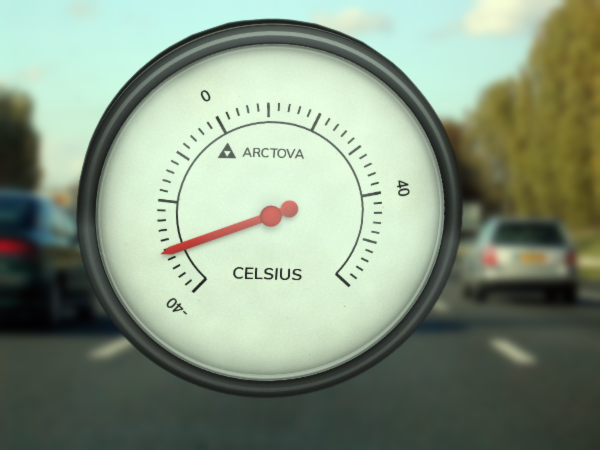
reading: °C -30
